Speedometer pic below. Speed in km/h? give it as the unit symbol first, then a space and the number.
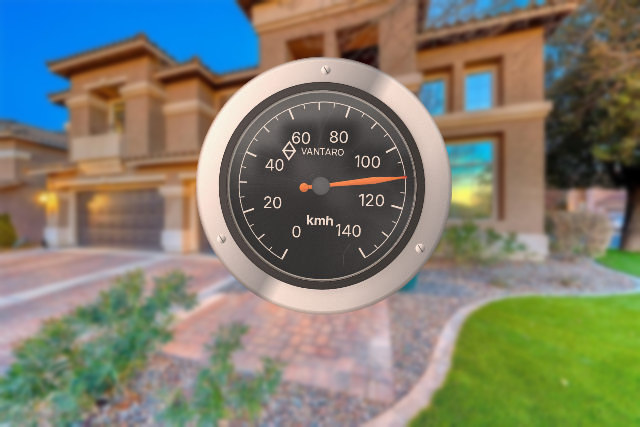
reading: km/h 110
